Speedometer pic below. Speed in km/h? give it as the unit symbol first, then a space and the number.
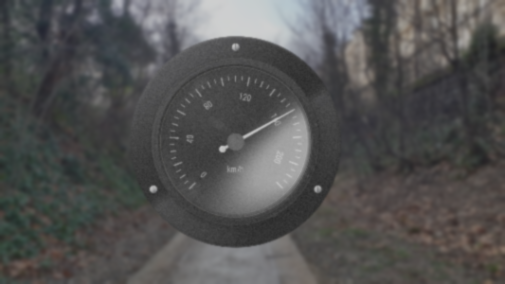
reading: km/h 160
